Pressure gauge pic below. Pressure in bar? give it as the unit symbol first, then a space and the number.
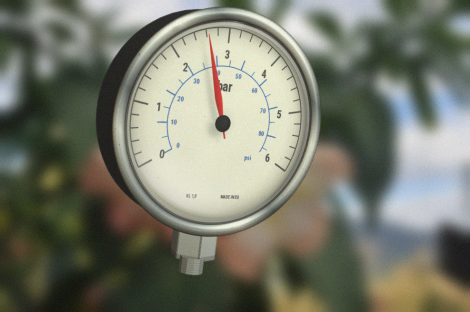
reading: bar 2.6
